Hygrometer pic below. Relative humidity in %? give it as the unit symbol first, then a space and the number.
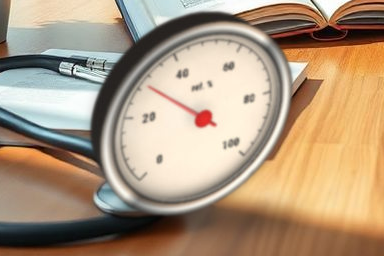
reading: % 30
